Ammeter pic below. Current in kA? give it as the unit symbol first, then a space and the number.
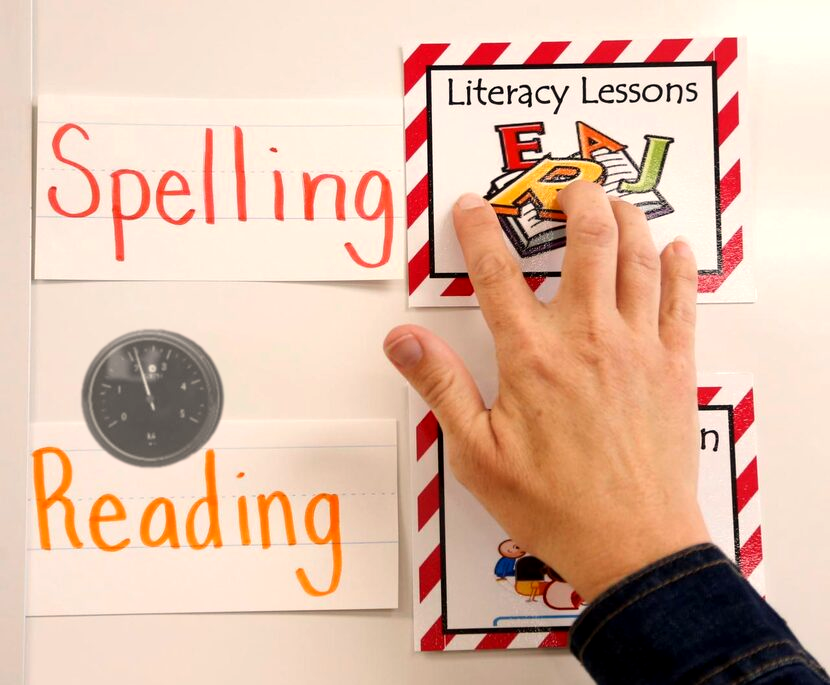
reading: kA 2.2
